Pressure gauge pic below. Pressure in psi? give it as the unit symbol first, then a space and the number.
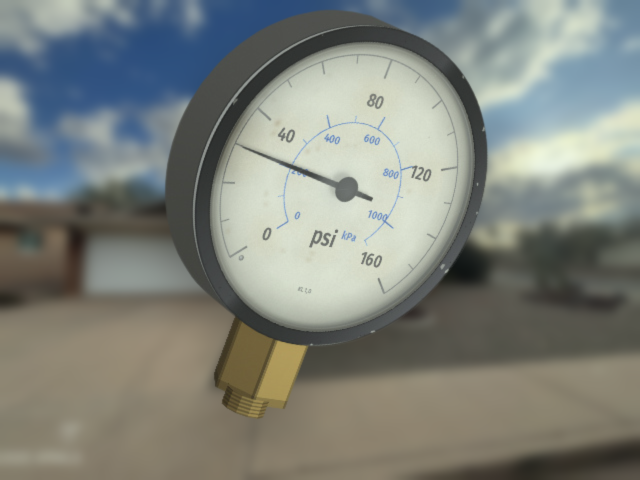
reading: psi 30
